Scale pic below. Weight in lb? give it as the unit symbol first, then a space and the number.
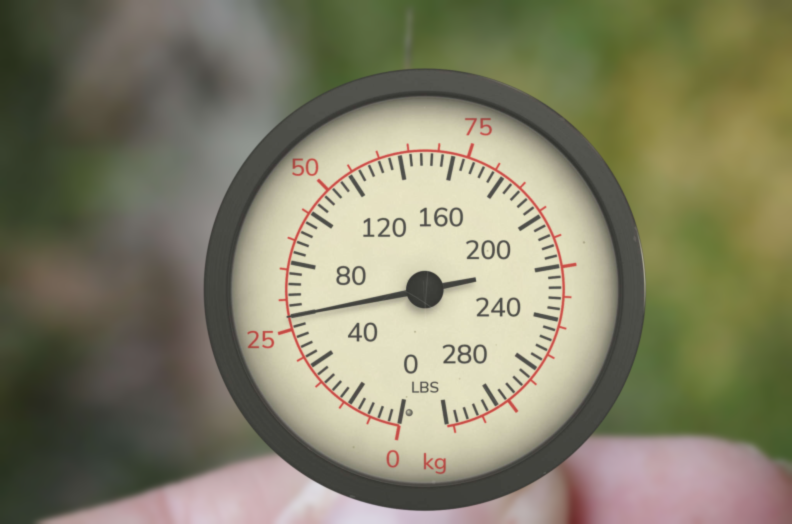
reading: lb 60
